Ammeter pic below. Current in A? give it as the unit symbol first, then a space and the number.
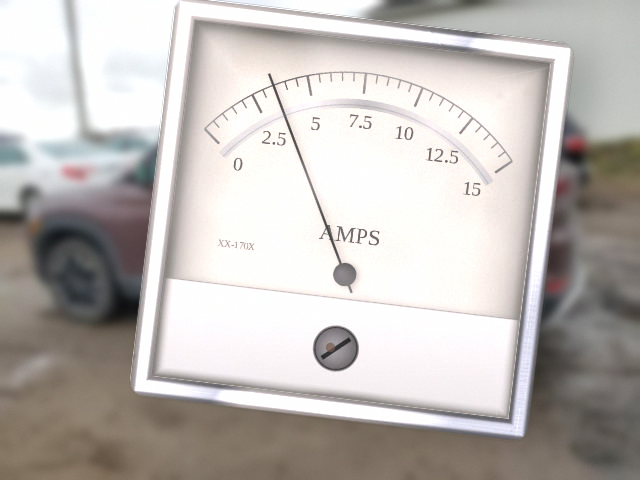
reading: A 3.5
